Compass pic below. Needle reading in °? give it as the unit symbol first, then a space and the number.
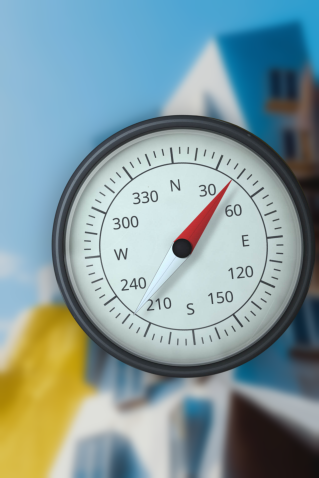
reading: ° 42.5
